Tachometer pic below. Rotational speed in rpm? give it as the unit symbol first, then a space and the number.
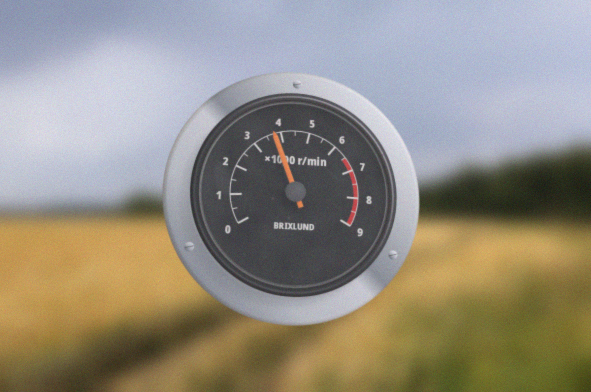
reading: rpm 3750
